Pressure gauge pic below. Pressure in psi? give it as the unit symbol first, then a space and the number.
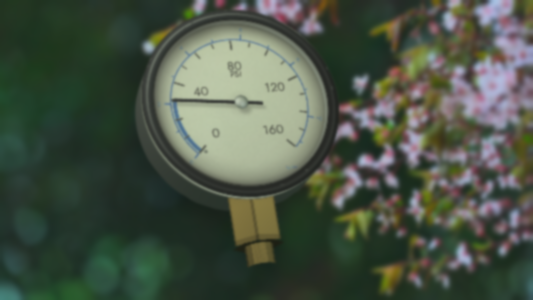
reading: psi 30
